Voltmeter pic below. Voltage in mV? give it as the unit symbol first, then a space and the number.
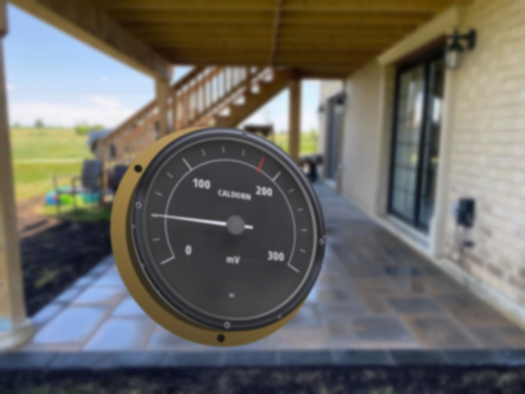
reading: mV 40
